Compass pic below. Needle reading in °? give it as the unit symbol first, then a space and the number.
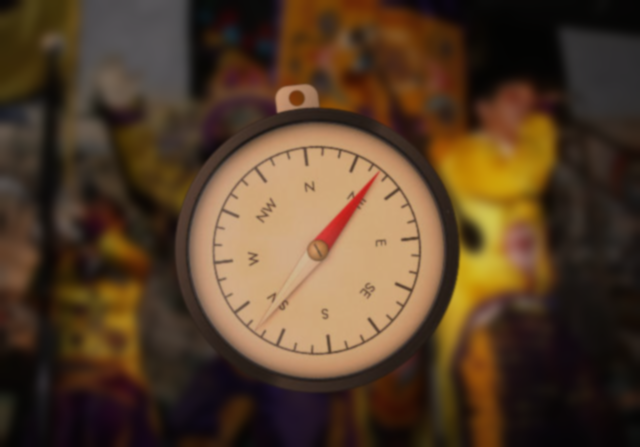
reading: ° 45
